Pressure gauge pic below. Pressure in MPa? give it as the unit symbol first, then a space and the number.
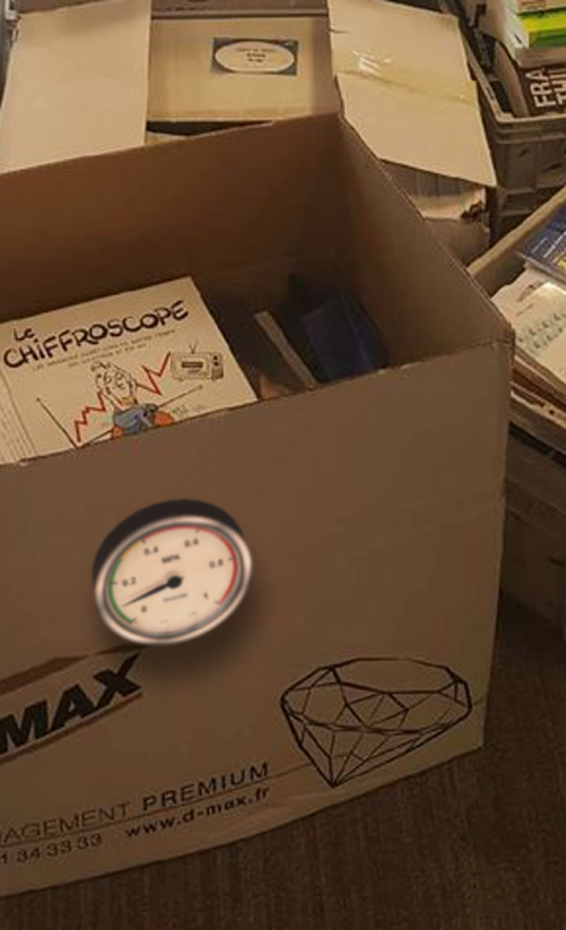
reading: MPa 0.1
